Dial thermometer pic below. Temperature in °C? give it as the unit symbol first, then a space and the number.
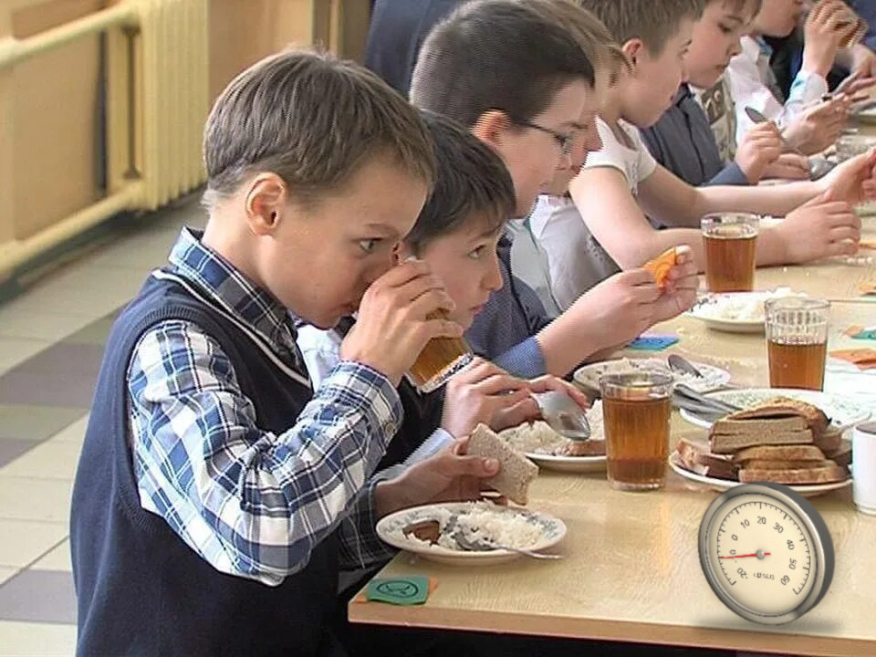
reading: °C -10
